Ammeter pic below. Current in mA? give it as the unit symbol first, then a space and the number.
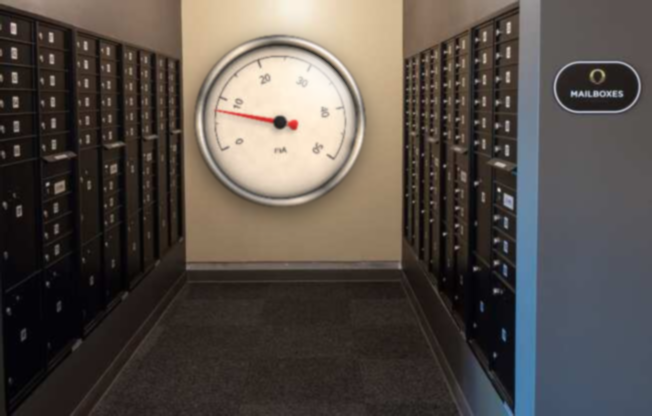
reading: mA 7.5
